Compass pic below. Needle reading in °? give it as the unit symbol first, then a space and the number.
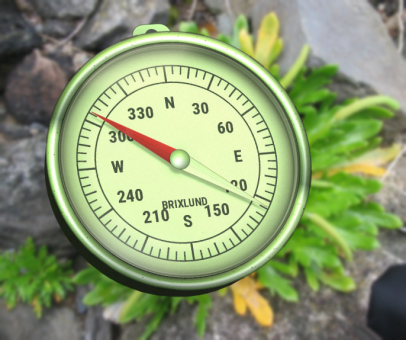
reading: ° 305
